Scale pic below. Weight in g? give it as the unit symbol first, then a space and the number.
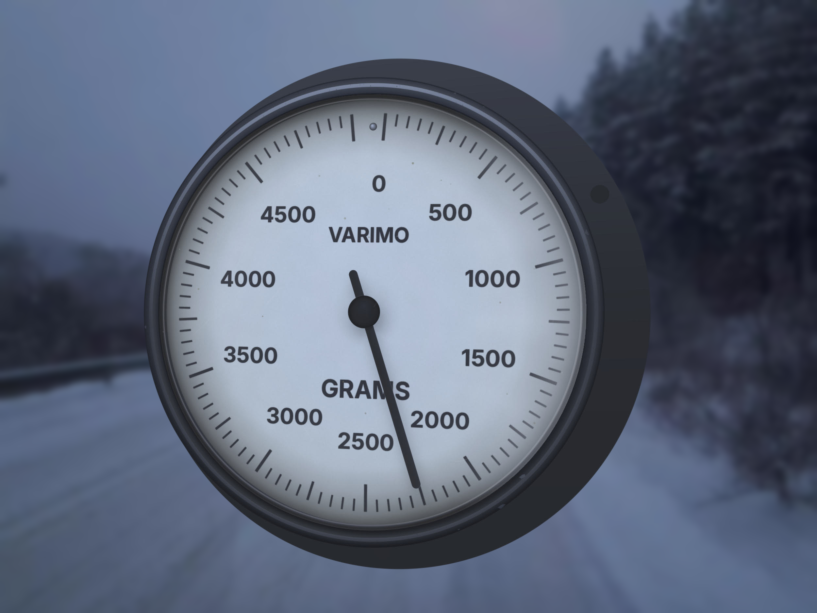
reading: g 2250
